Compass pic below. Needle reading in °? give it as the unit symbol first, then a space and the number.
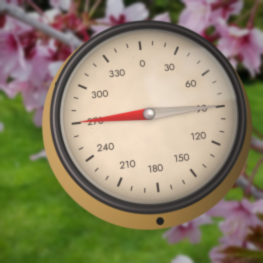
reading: ° 270
